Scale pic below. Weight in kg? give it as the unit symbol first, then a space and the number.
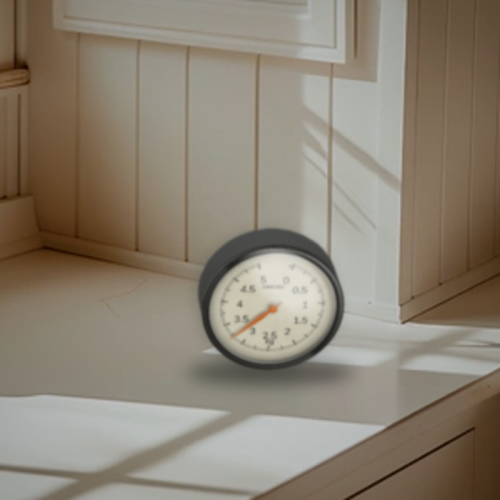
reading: kg 3.25
